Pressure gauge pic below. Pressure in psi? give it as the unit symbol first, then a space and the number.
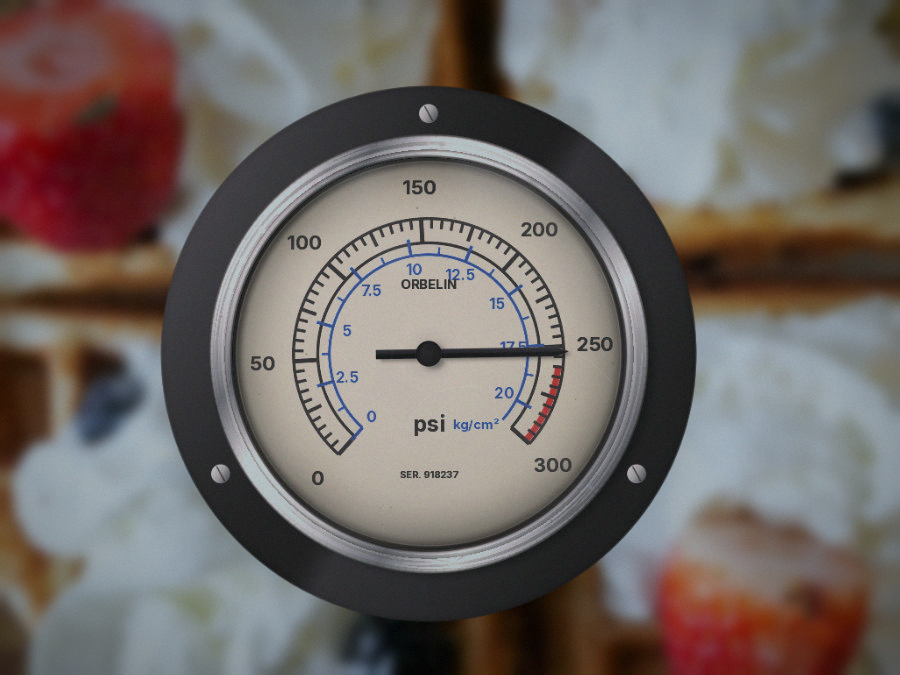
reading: psi 252.5
